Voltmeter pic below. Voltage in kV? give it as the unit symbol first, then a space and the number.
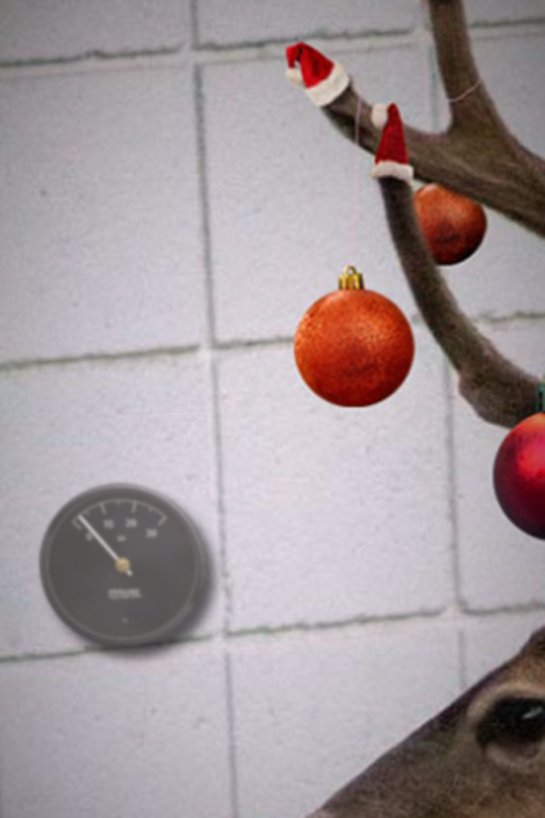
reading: kV 2.5
